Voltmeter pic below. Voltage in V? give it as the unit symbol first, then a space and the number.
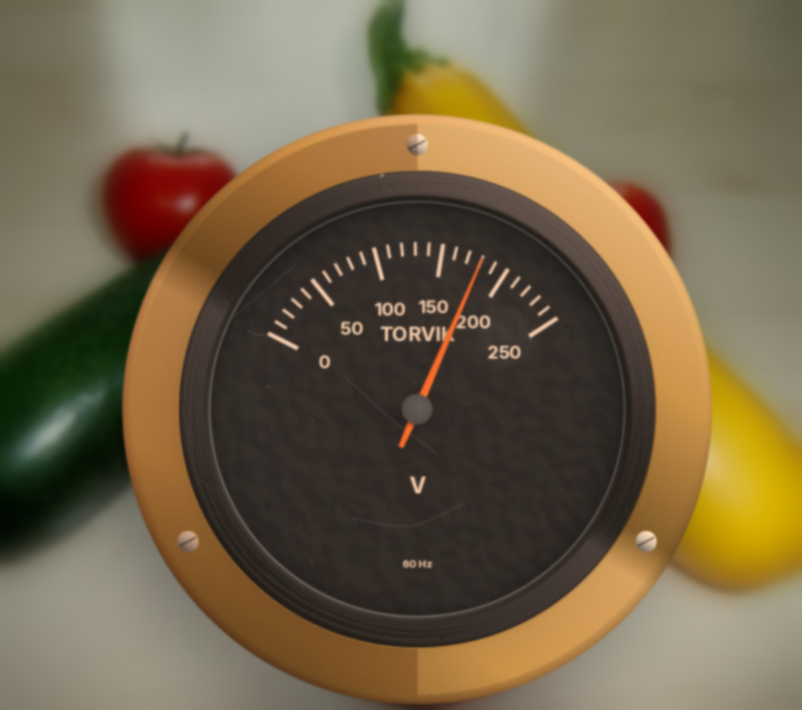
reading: V 180
